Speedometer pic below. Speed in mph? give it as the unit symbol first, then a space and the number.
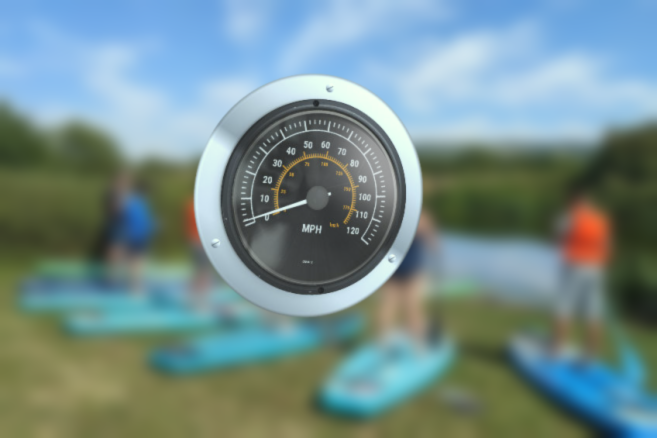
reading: mph 2
